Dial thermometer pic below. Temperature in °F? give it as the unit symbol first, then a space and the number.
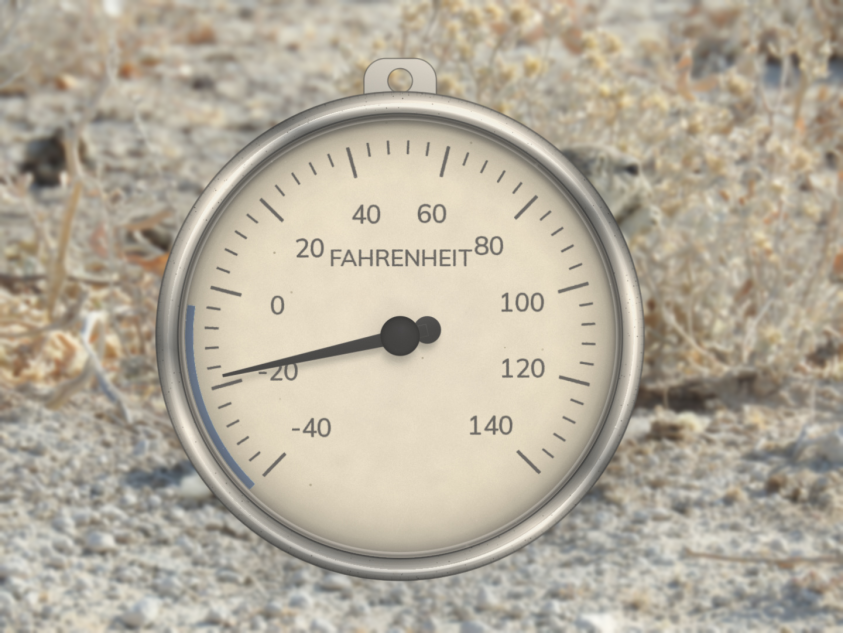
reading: °F -18
